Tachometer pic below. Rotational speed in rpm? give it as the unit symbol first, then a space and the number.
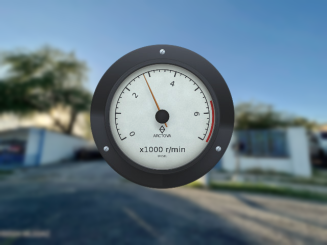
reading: rpm 2800
